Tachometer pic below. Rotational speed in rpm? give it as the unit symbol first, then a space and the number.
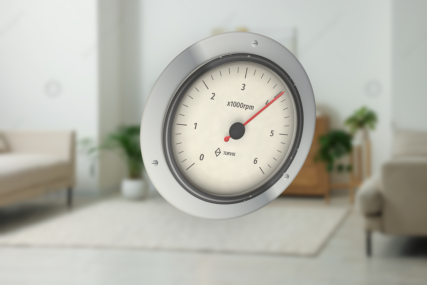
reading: rpm 4000
